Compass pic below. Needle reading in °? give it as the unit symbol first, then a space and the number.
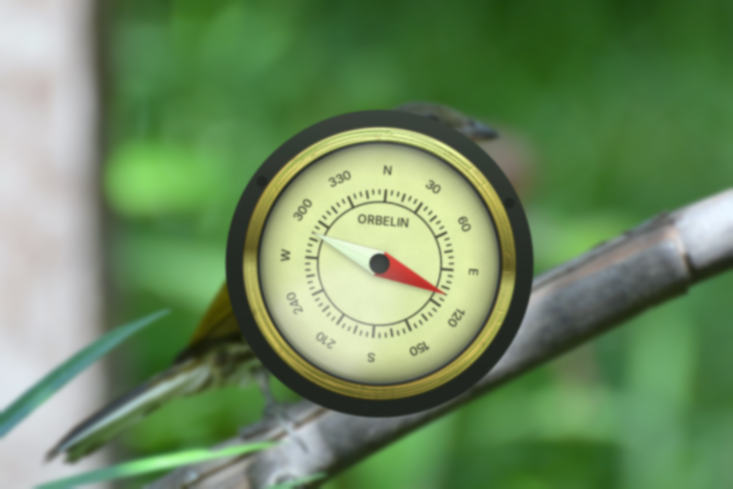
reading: ° 110
